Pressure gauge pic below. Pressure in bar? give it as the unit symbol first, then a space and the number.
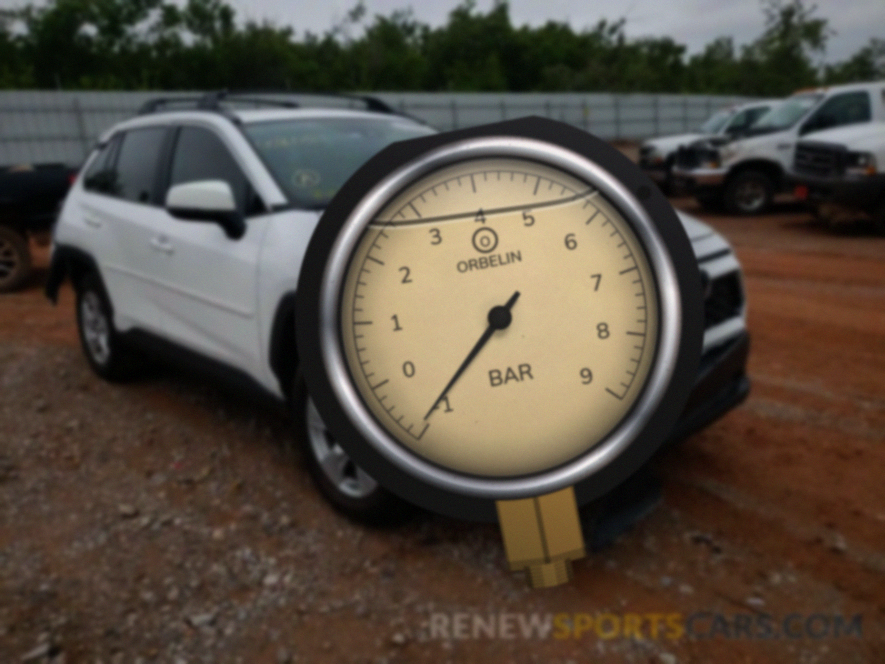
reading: bar -0.9
